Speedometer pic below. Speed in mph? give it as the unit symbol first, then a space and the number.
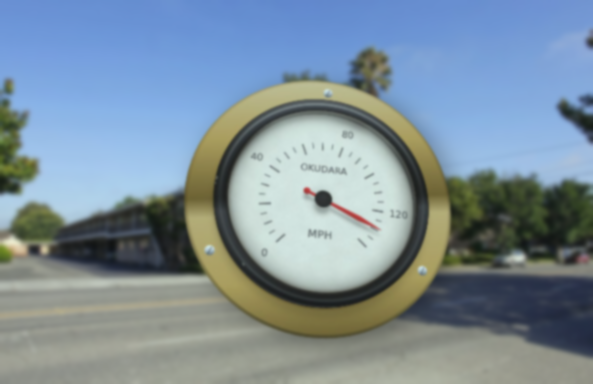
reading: mph 130
